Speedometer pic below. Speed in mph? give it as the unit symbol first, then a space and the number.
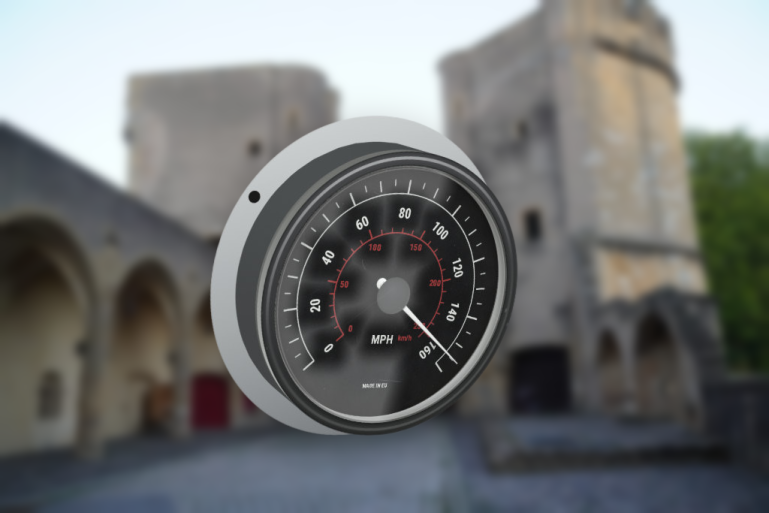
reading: mph 155
